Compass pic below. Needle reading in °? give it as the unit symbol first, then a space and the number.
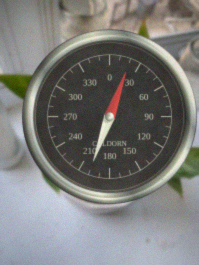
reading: ° 20
